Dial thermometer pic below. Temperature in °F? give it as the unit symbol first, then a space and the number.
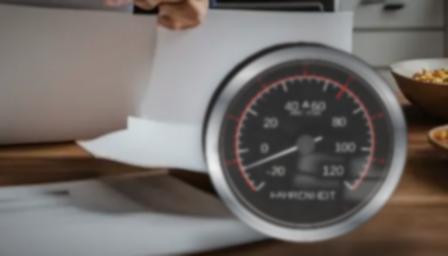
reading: °F -8
